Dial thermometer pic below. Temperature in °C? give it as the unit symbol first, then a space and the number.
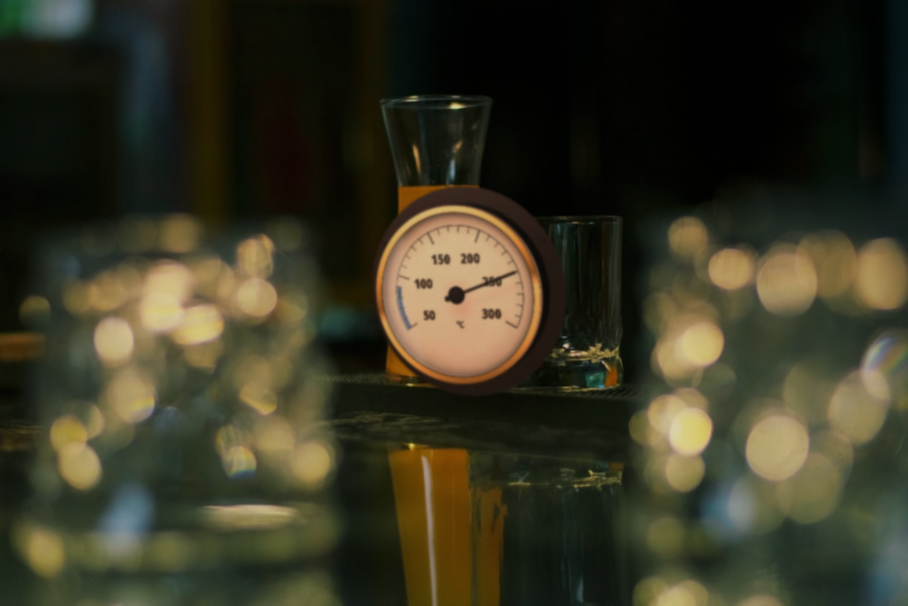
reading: °C 250
